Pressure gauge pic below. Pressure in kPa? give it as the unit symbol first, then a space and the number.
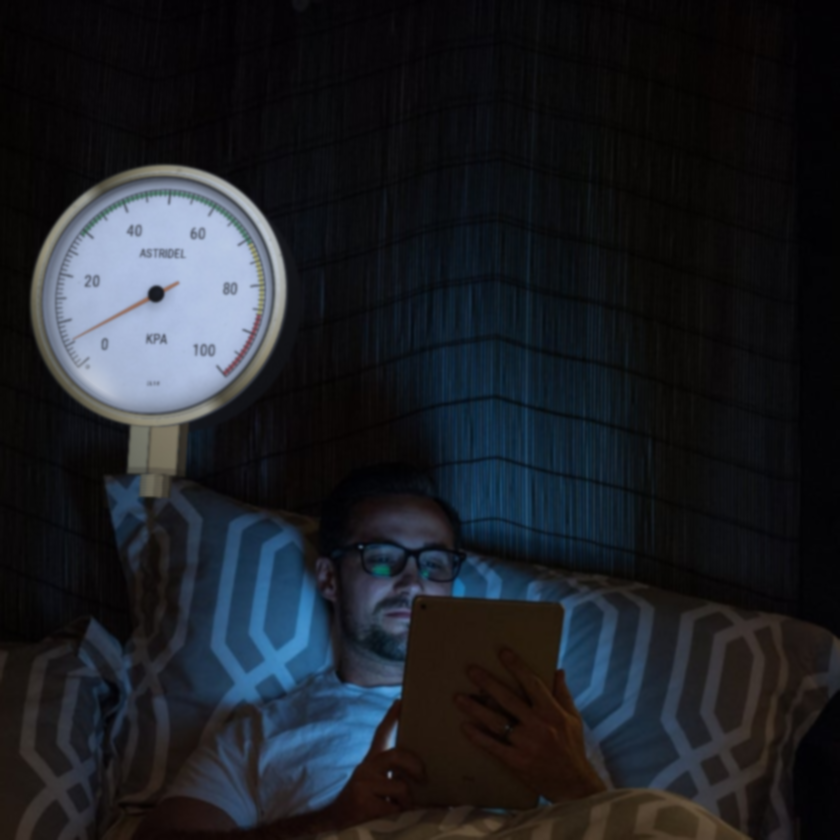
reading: kPa 5
